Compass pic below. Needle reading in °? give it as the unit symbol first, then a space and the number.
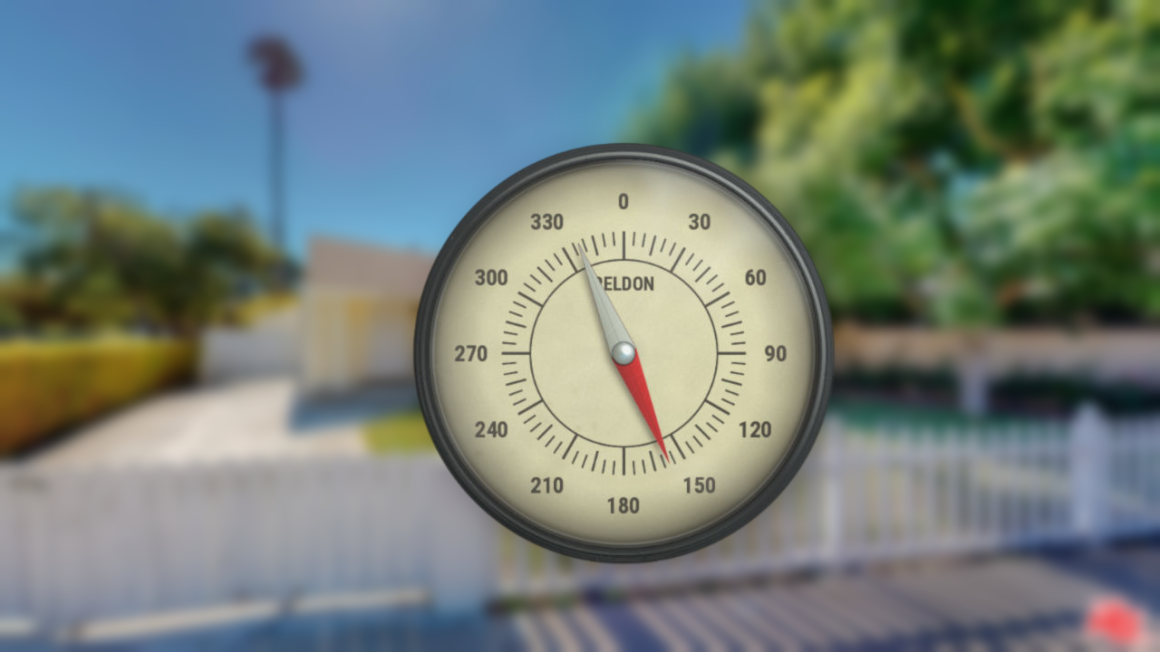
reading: ° 157.5
